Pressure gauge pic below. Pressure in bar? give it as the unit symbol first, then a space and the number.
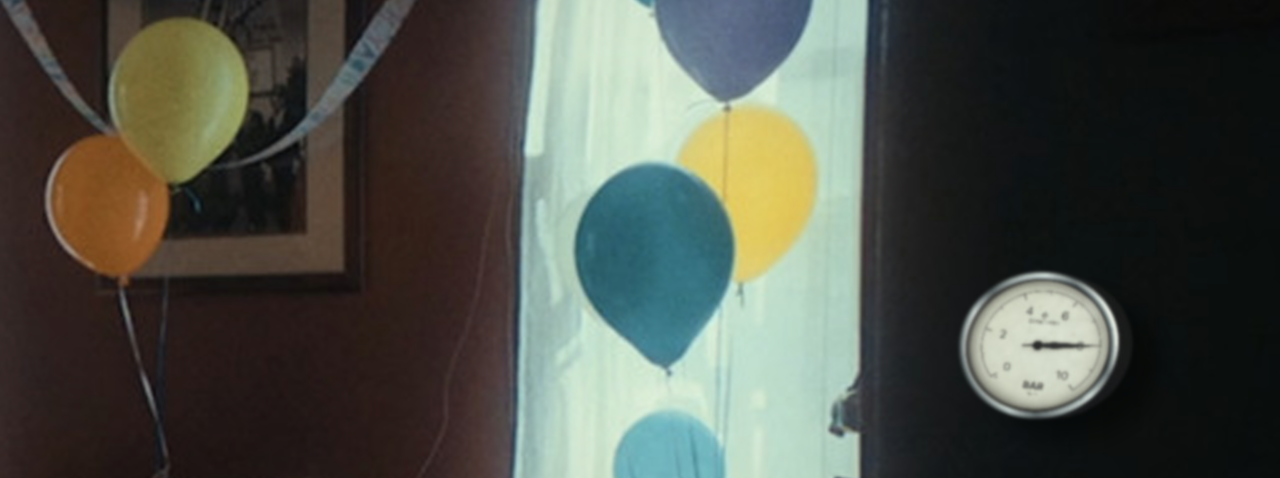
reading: bar 8
